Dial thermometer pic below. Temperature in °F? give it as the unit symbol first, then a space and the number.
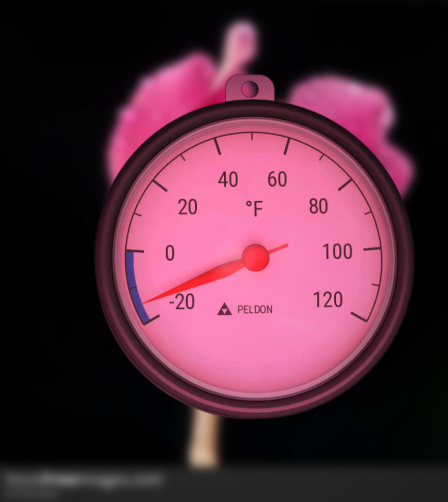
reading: °F -15
